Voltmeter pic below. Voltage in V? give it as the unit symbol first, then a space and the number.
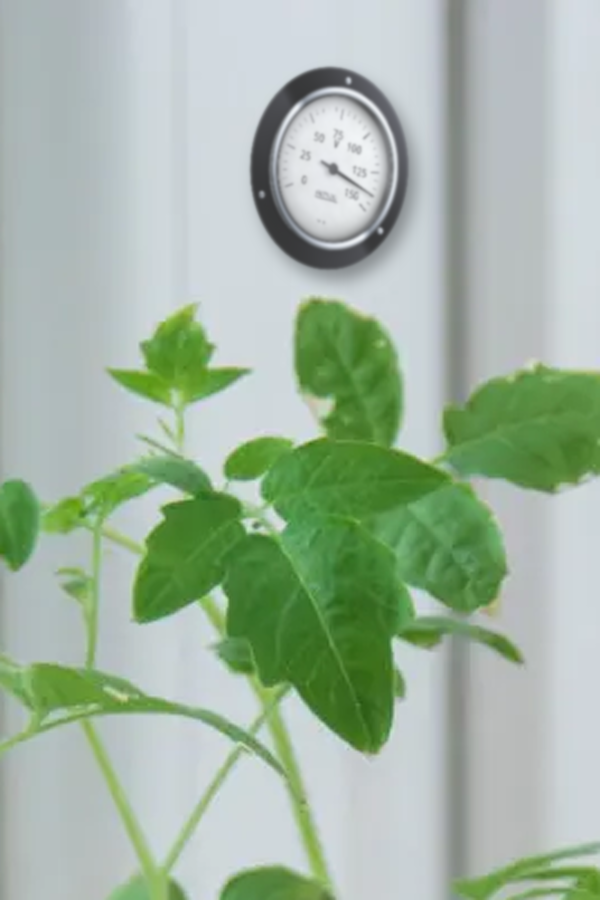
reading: V 140
